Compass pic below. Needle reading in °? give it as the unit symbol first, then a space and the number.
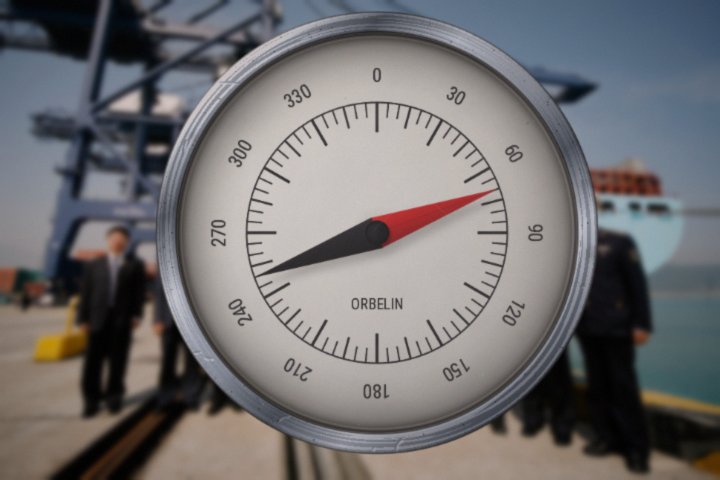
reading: ° 70
